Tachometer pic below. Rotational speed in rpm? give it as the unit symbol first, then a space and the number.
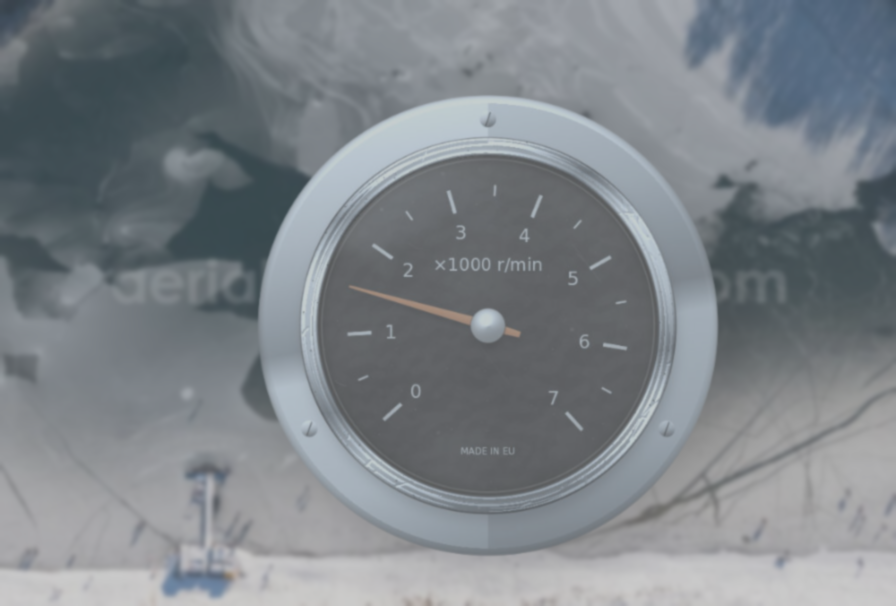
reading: rpm 1500
